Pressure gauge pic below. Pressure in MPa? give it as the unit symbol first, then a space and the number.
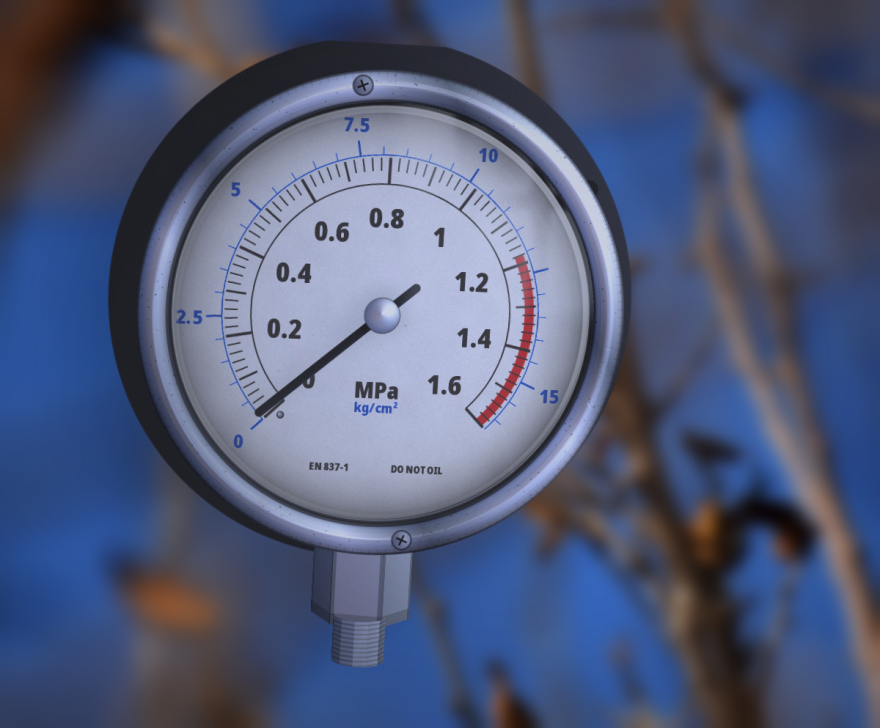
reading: MPa 0.02
